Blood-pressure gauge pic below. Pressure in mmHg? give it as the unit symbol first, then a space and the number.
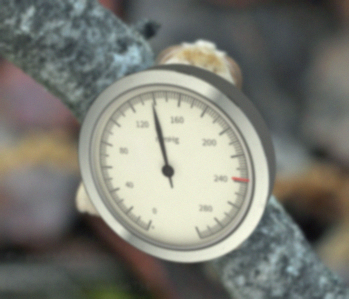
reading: mmHg 140
